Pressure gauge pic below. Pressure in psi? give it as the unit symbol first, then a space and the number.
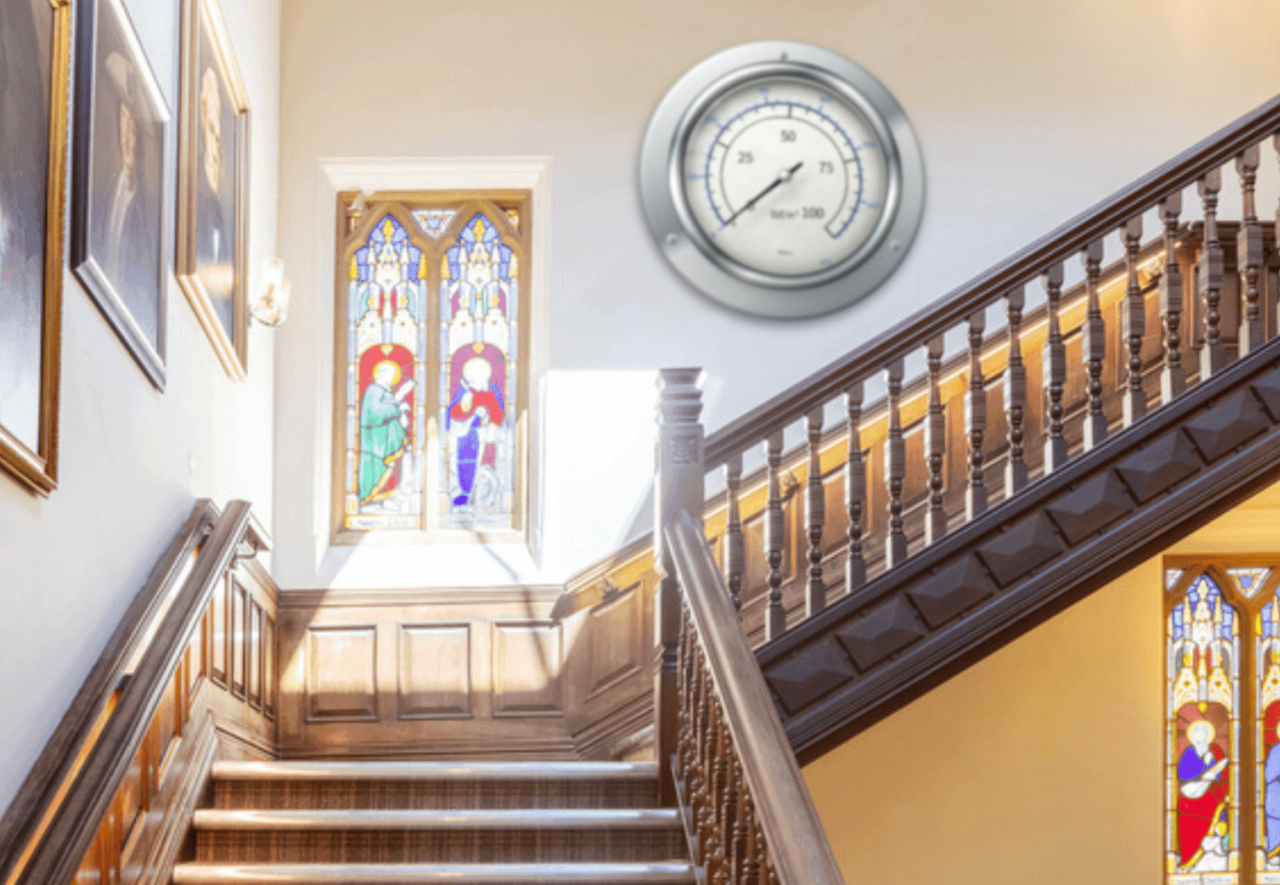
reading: psi 0
